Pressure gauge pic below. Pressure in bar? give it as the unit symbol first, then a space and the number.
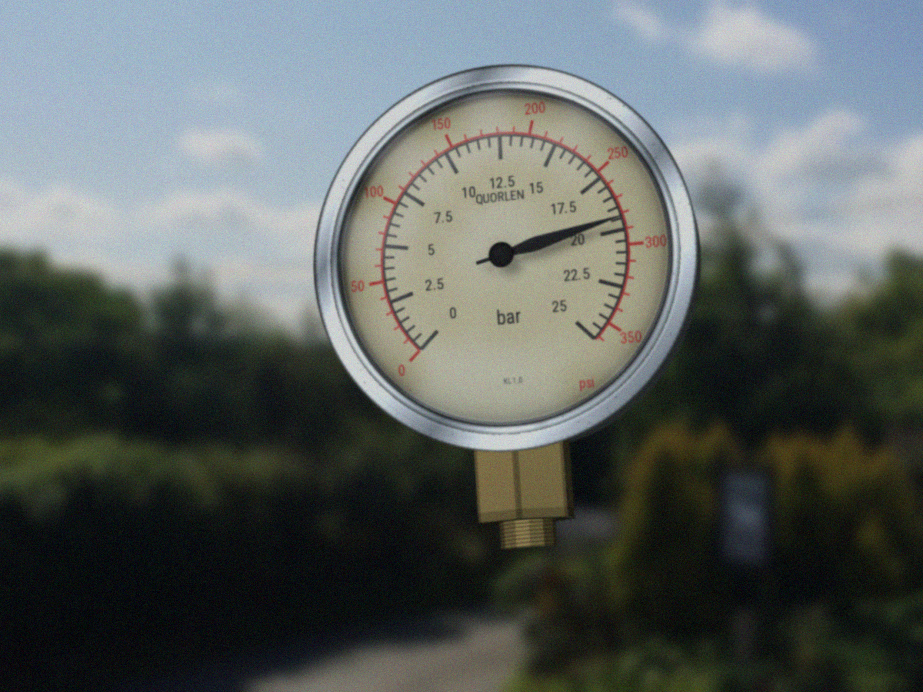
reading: bar 19.5
